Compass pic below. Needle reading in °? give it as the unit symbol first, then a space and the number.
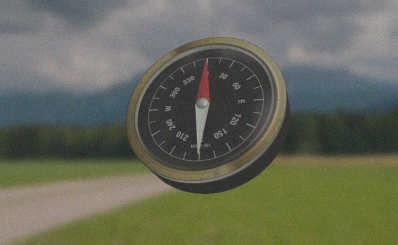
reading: ° 0
